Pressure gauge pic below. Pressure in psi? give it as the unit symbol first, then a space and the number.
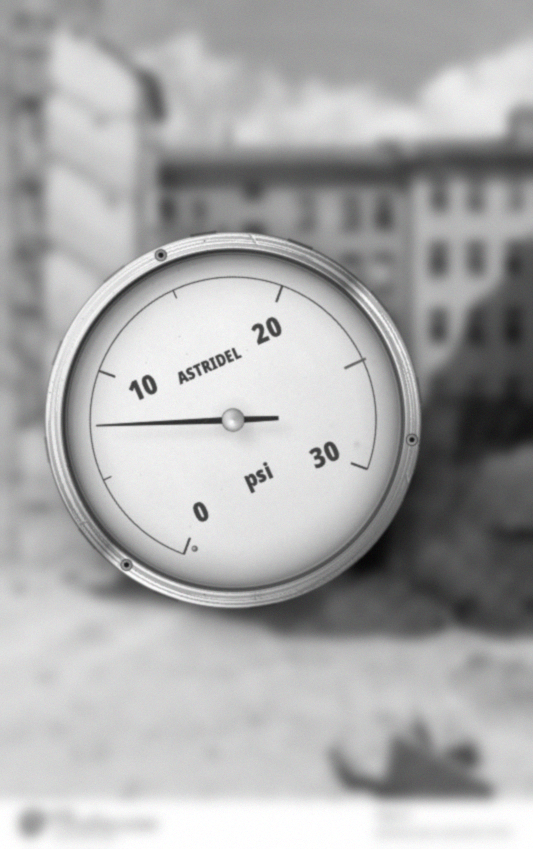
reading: psi 7.5
